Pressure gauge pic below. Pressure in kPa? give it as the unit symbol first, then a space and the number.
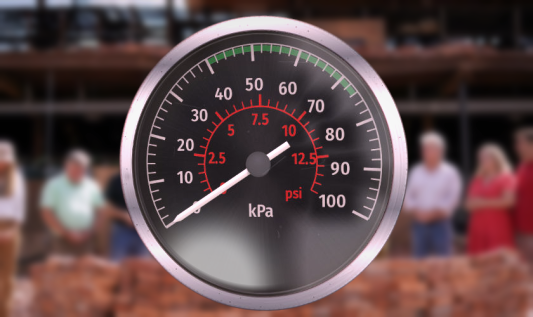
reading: kPa 0
